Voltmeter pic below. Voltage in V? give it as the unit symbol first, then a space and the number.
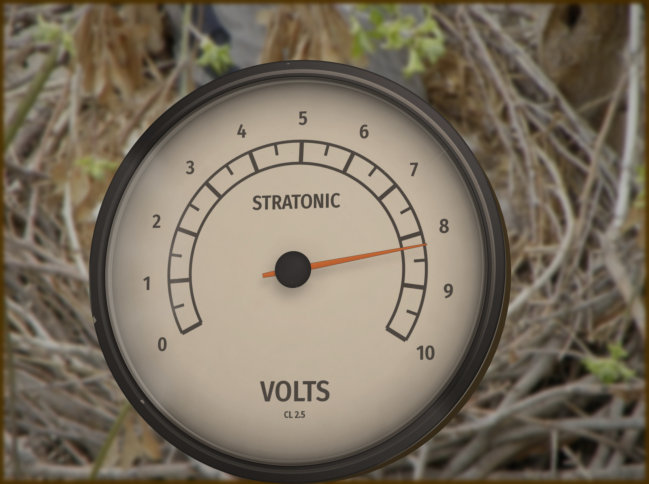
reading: V 8.25
